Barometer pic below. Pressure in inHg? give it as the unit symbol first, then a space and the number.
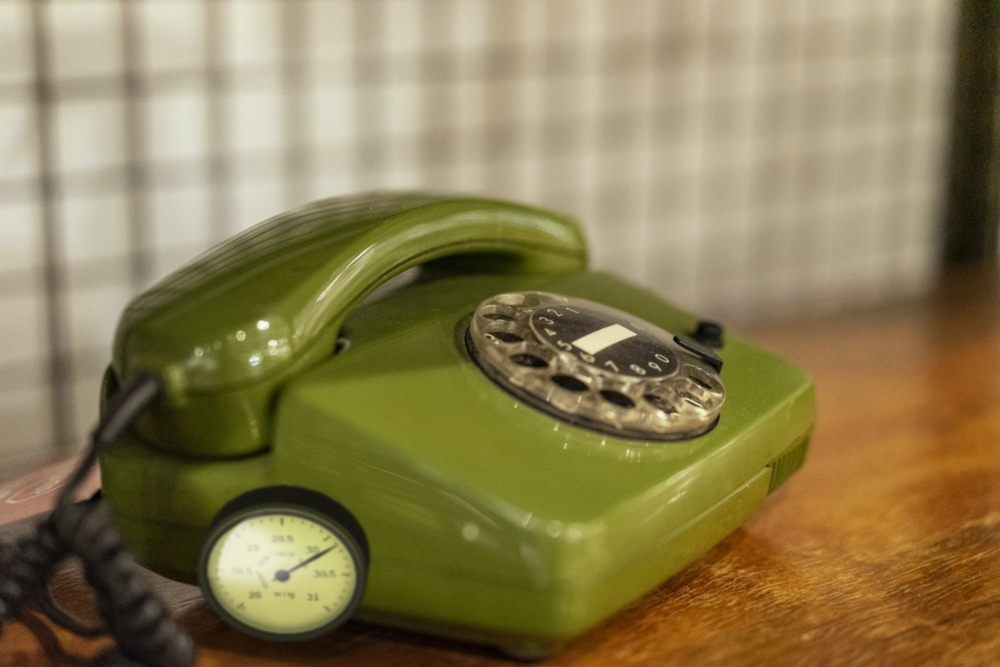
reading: inHg 30.1
